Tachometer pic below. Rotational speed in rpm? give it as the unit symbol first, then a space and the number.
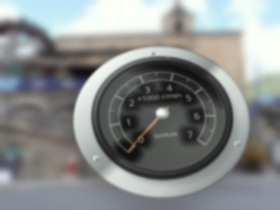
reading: rpm 0
